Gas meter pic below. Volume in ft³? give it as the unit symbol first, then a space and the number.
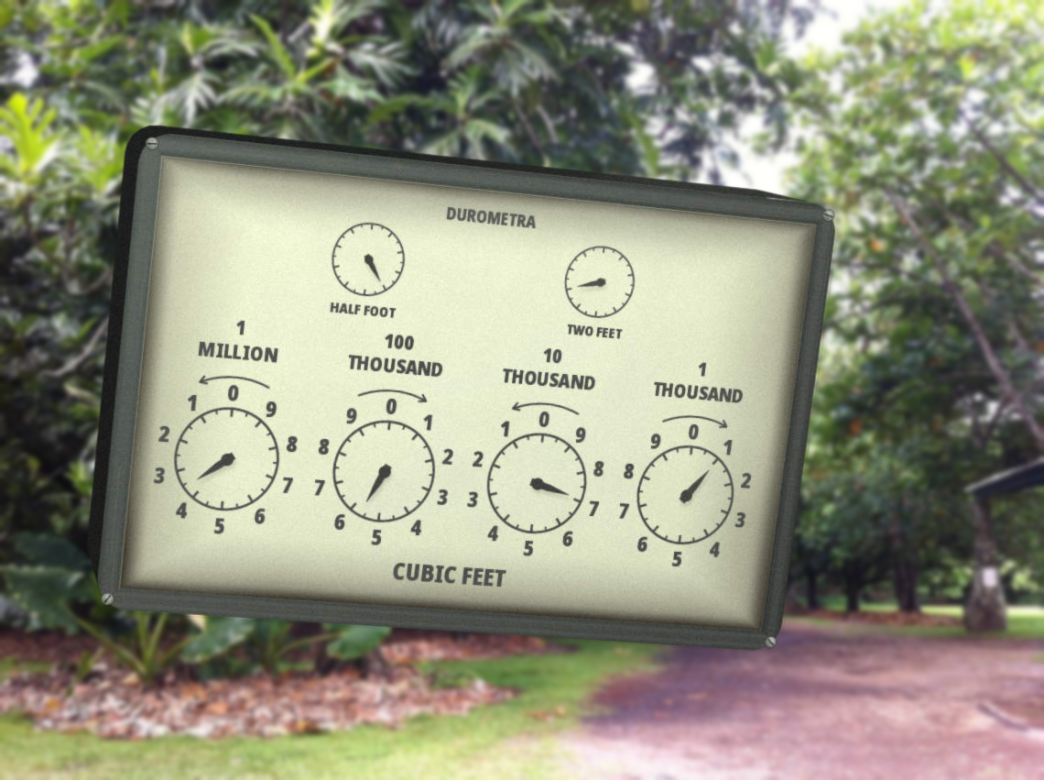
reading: ft³ 357100
